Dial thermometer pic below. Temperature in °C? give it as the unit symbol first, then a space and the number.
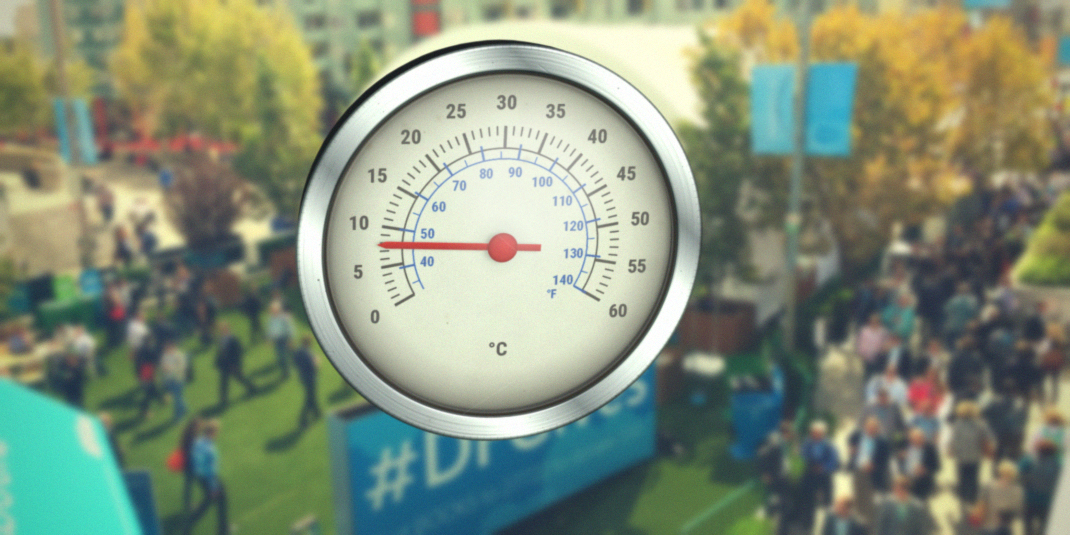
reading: °C 8
